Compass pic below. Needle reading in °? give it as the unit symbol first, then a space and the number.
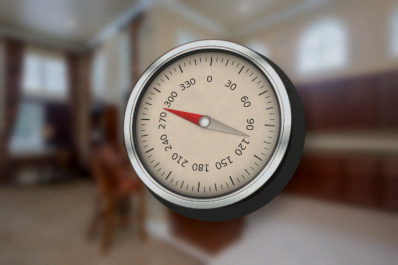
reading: ° 285
